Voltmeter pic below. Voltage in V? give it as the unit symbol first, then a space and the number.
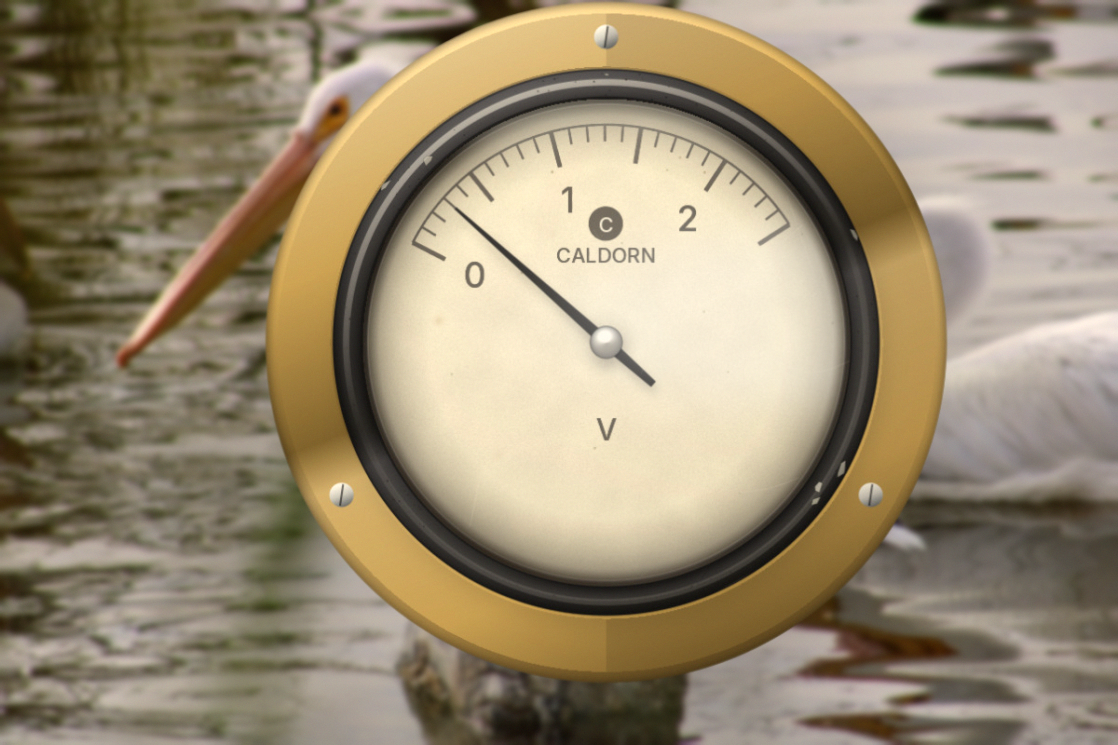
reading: V 0.3
